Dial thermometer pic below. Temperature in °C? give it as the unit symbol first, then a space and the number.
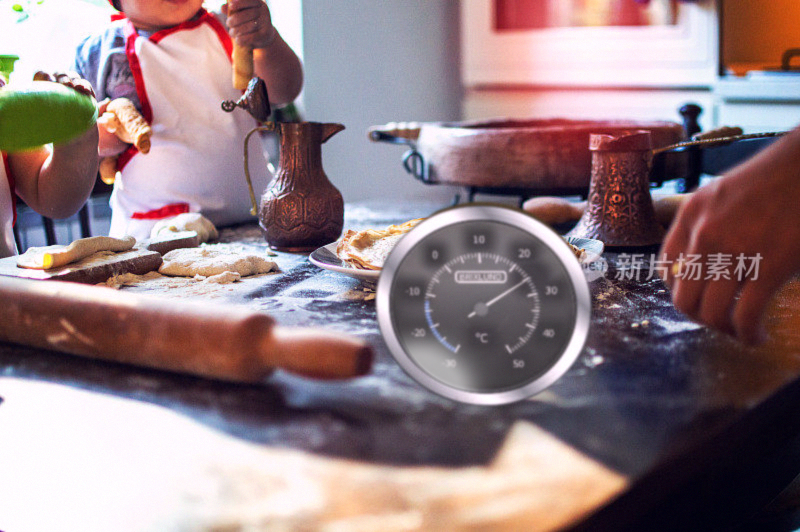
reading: °C 25
